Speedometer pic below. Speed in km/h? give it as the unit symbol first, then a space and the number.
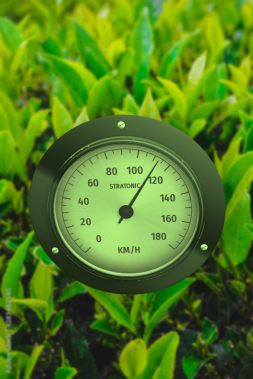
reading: km/h 112.5
